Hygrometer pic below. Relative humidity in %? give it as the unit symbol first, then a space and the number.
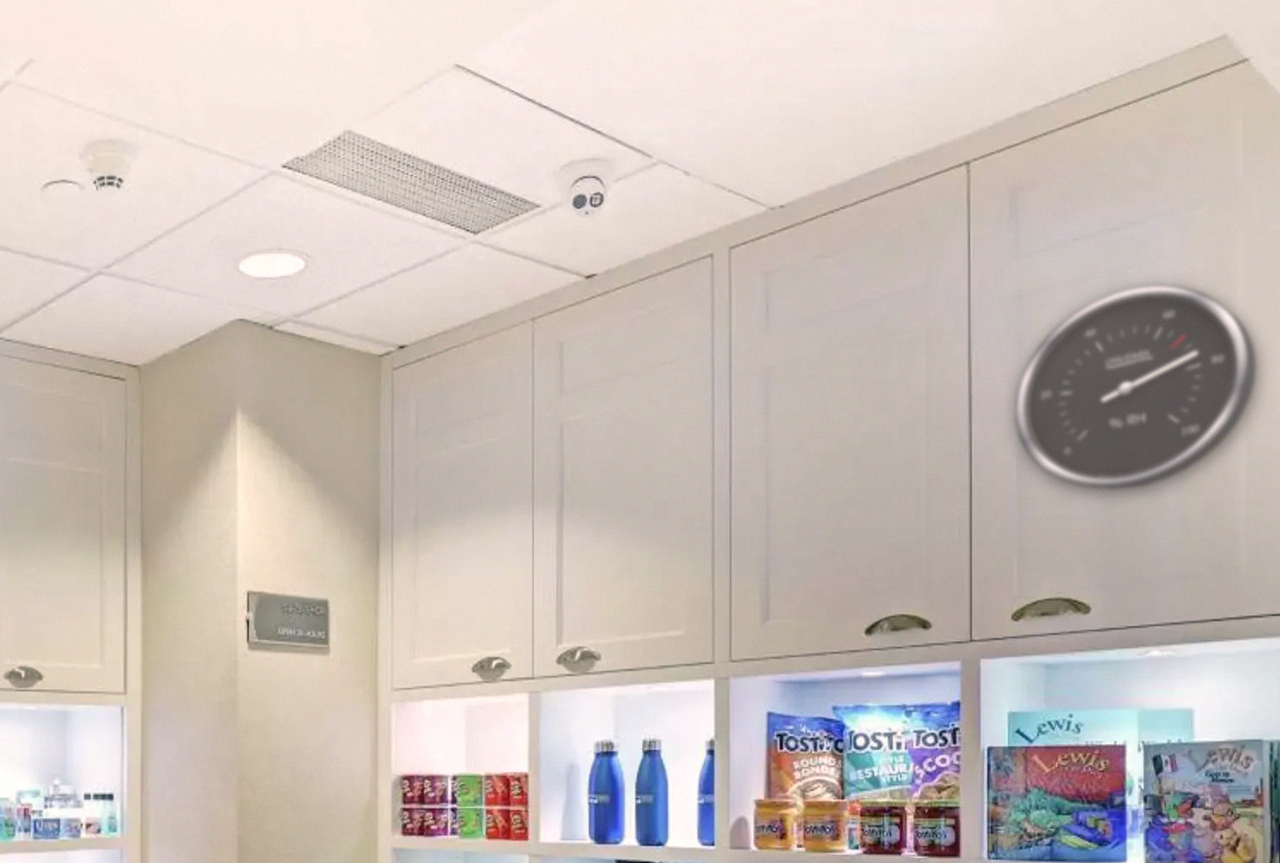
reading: % 76
